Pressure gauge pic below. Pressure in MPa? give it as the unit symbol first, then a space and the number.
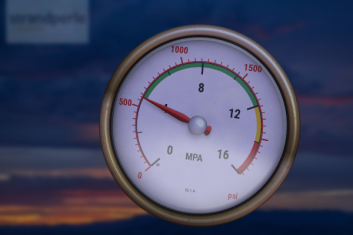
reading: MPa 4
